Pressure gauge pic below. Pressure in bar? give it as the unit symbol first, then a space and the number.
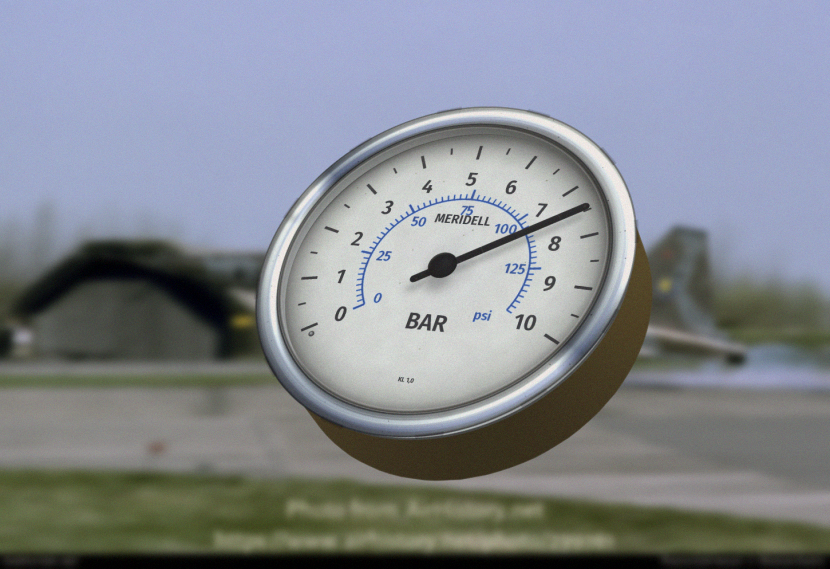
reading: bar 7.5
